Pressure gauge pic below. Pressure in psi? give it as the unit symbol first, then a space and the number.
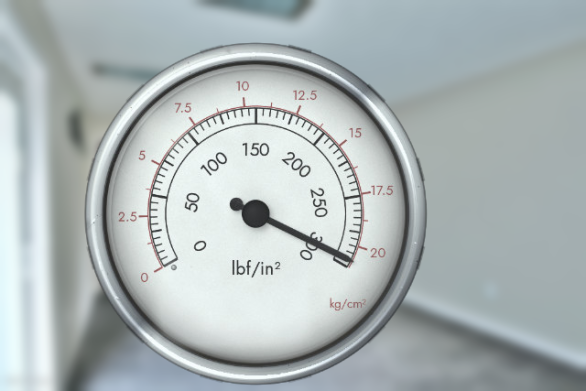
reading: psi 295
